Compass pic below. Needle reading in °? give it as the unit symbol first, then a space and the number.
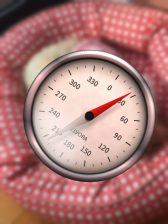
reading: ° 25
